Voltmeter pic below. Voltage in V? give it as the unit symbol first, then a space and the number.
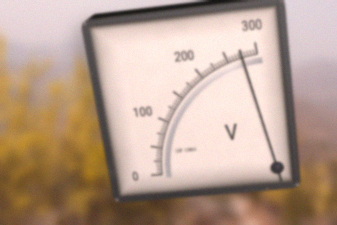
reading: V 275
